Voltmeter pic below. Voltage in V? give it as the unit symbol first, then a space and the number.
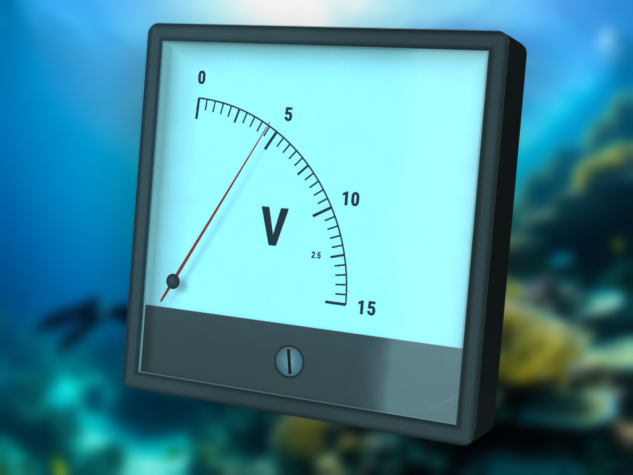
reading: V 4.5
